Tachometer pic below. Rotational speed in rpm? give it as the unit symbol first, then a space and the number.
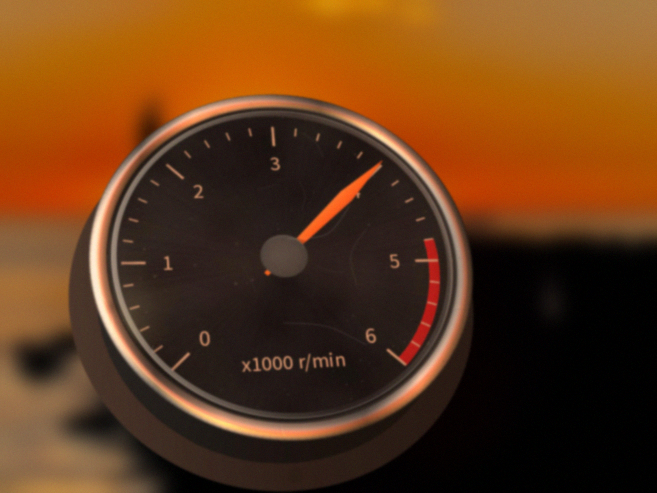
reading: rpm 4000
